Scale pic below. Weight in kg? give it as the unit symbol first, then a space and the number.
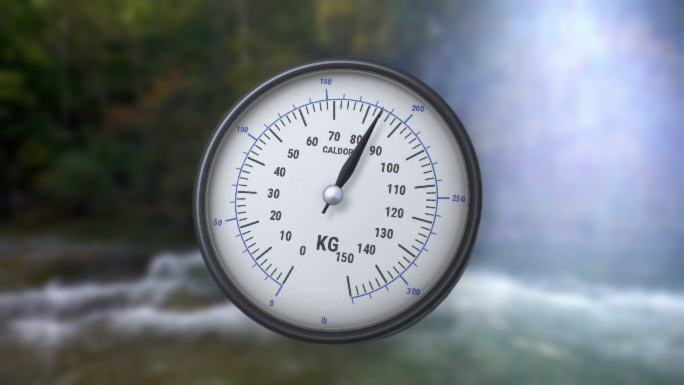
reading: kg 84
